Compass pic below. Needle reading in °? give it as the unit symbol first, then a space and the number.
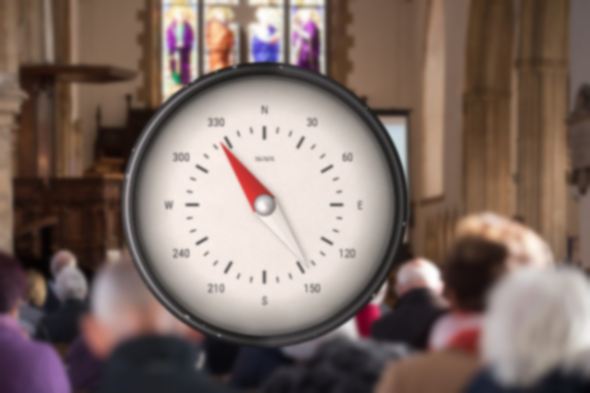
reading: ° 325
